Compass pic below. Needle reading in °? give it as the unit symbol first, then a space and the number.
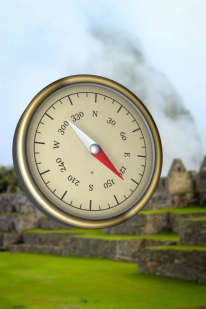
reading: ° 130
